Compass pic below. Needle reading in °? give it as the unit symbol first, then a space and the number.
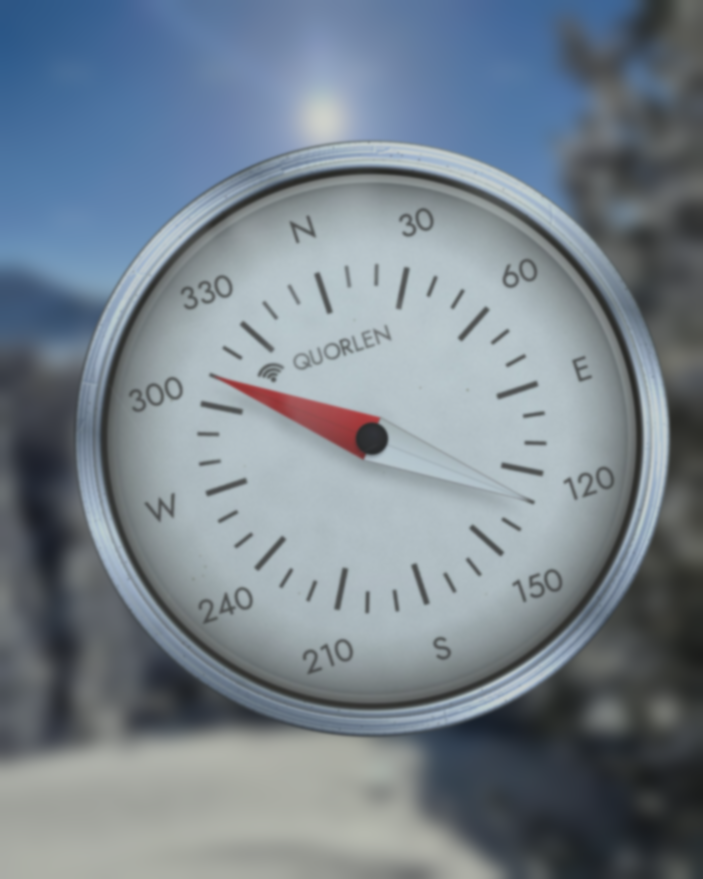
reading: ° 310
